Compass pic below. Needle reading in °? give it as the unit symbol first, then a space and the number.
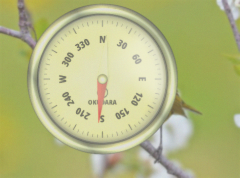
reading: ° 185
